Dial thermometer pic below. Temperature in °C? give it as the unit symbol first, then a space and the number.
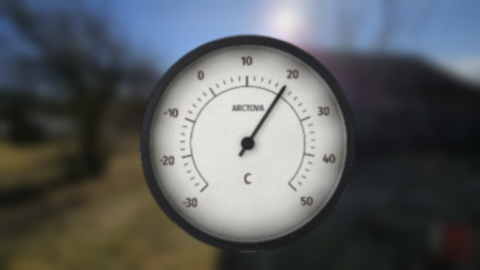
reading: °C 20
